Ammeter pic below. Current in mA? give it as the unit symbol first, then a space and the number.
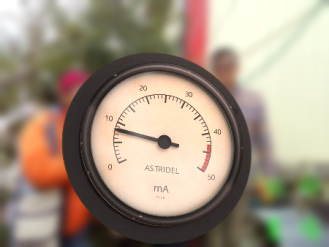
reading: mA 8
